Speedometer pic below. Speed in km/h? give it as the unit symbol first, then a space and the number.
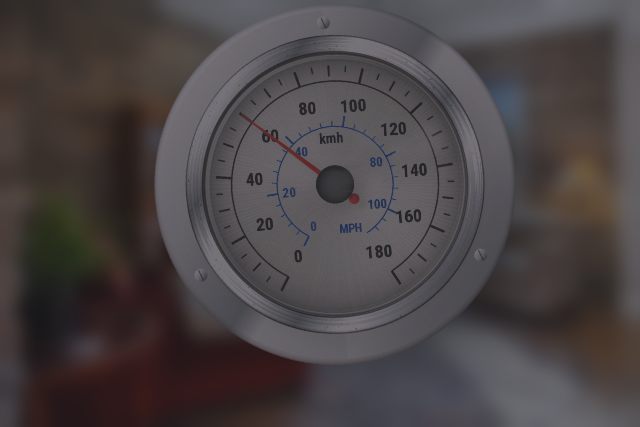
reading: km/h 60
